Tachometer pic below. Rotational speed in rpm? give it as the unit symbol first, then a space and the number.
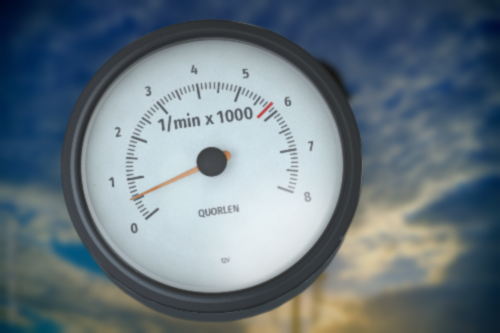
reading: rpm 500
